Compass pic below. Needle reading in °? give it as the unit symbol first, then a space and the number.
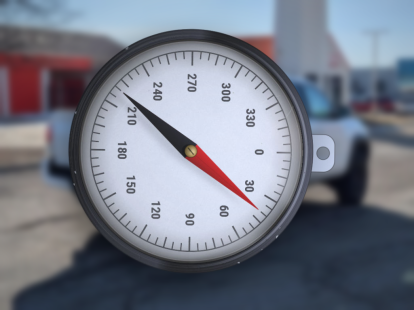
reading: ° 40
